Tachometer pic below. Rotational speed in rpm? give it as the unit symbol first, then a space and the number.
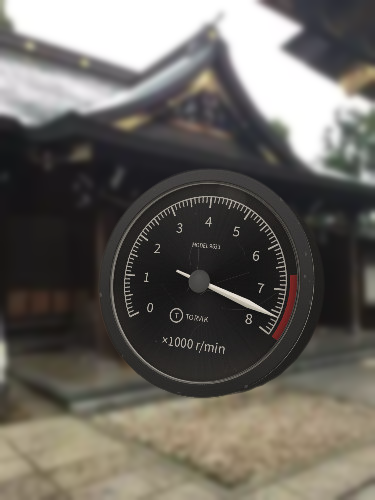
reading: rpm 7600
